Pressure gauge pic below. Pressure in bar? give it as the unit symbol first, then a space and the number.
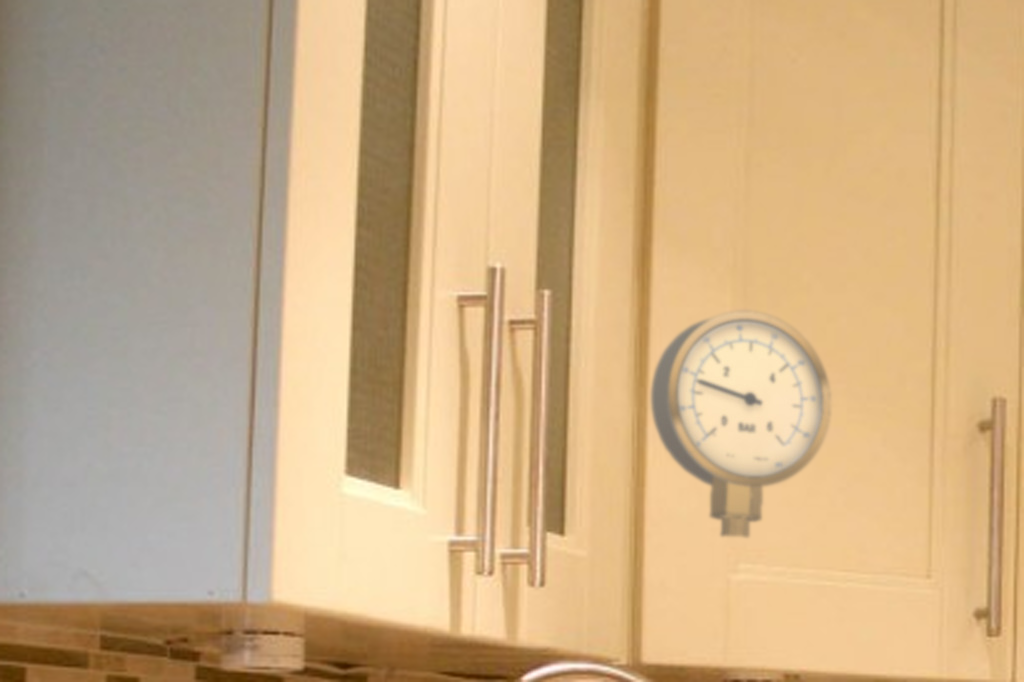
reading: bar 1.25
